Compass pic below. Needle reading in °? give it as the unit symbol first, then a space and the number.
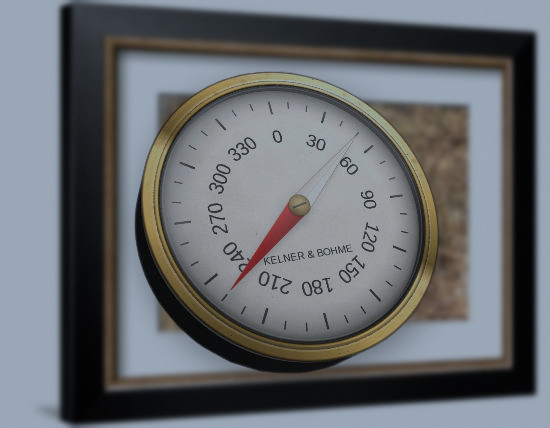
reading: ° 230
